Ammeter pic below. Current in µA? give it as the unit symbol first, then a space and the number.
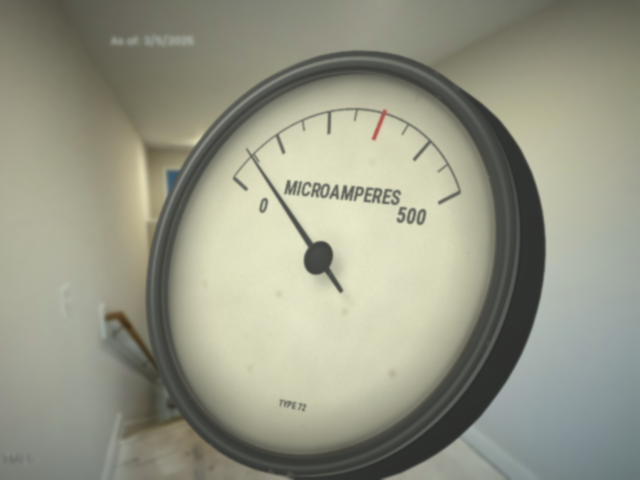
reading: µA 50
